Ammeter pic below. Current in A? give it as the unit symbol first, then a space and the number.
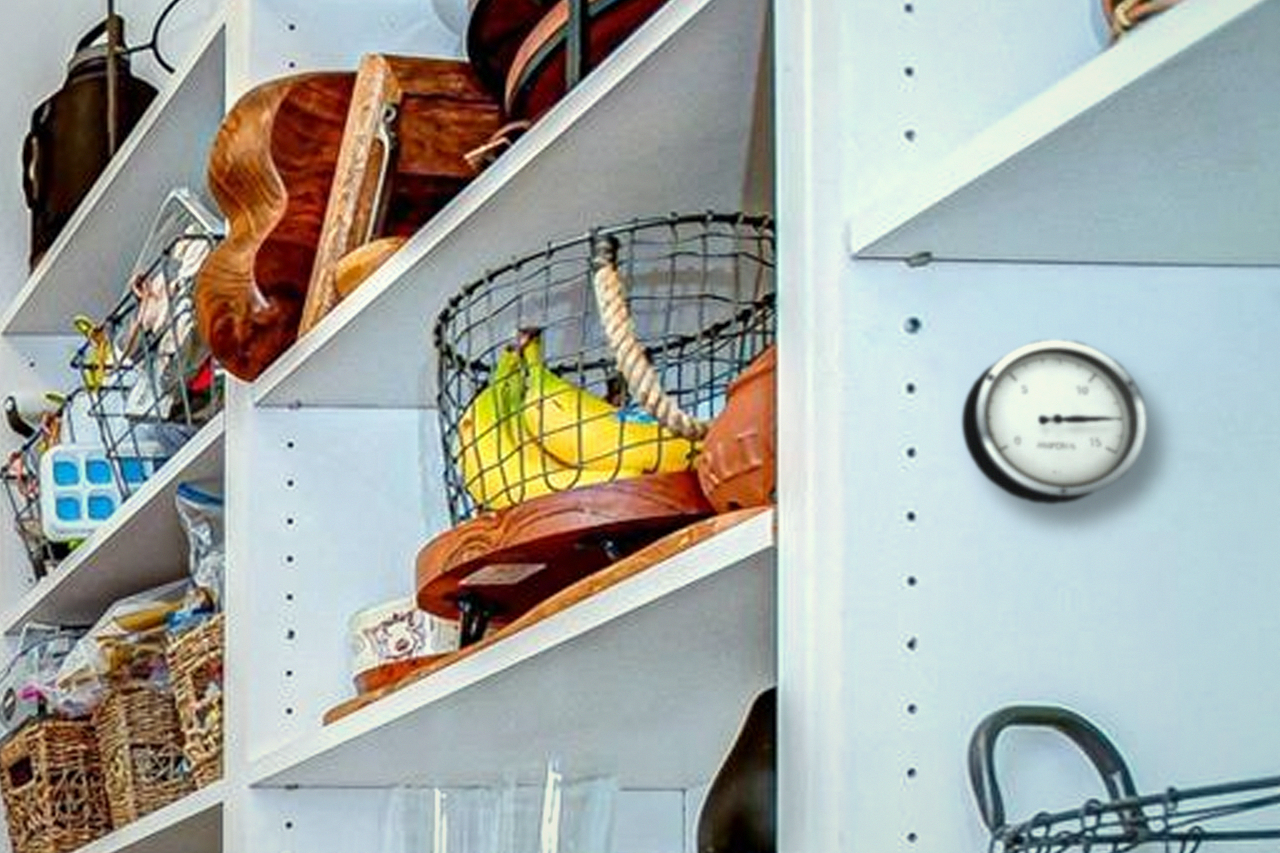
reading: A 13
